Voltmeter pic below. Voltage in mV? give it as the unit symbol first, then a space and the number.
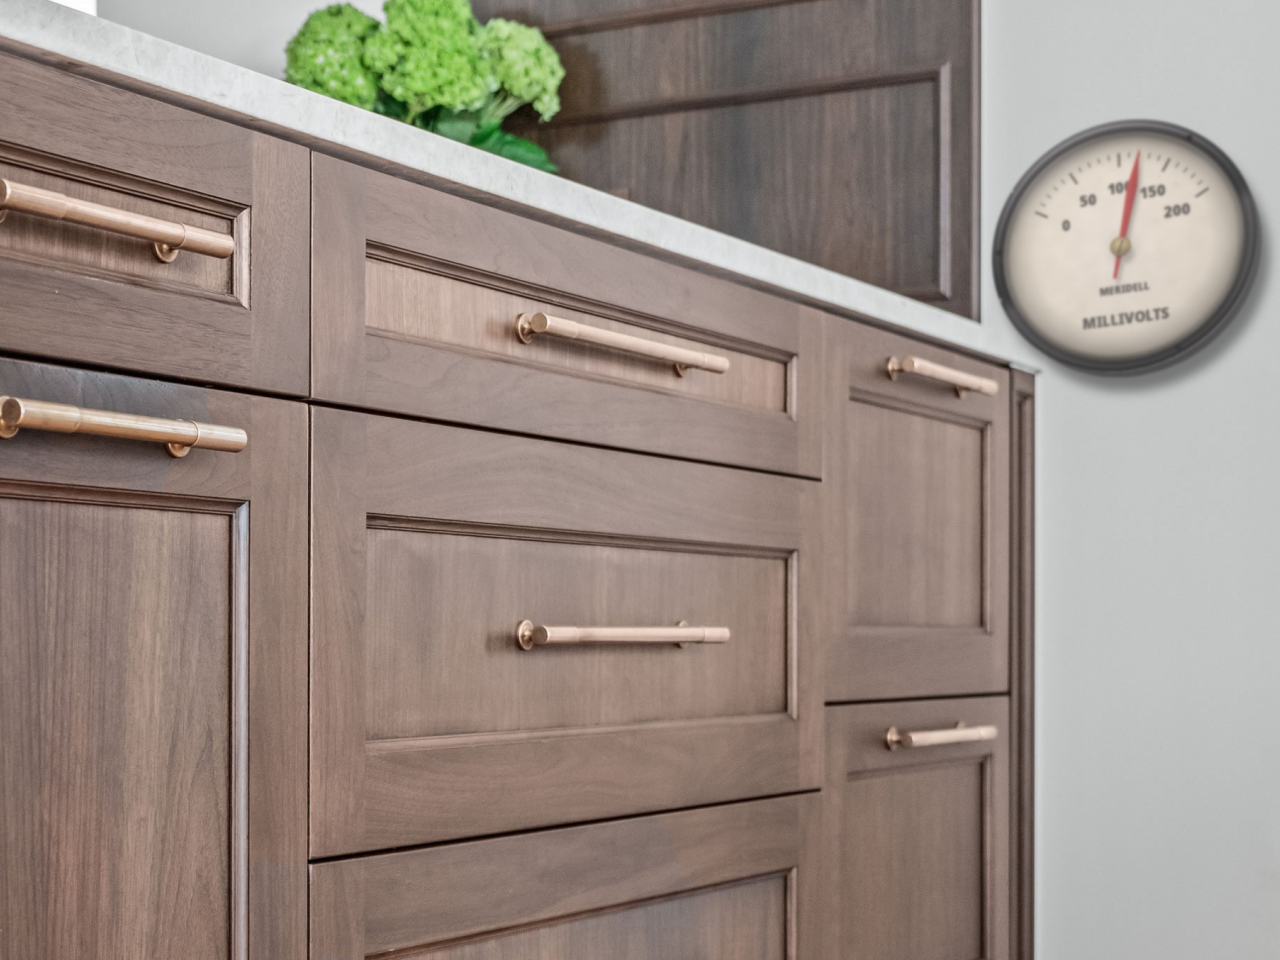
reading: mV 120
